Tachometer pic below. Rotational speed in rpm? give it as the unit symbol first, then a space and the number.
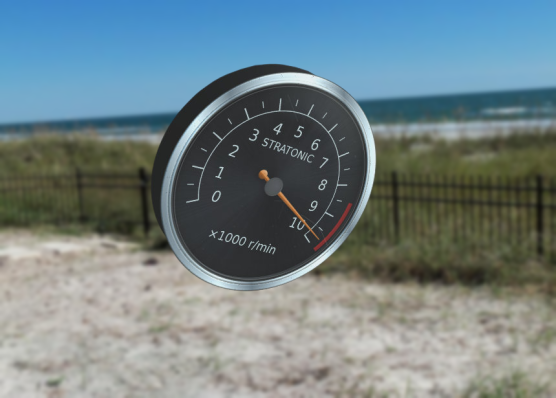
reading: rpm 9750
